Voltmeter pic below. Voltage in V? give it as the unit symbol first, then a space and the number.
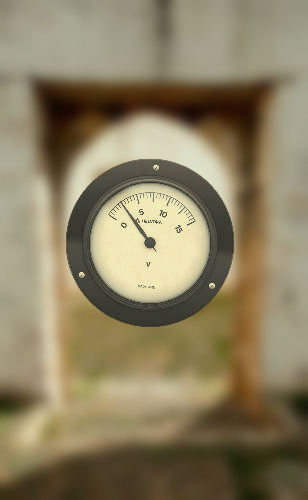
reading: V 2.5
